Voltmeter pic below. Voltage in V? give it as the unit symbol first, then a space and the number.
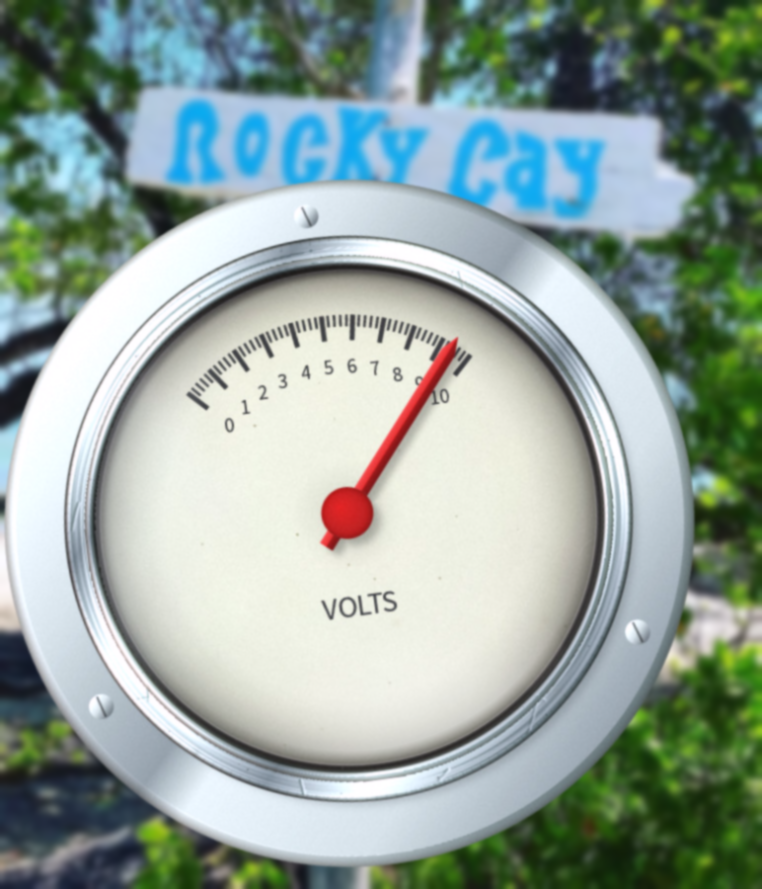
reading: V 9.4
